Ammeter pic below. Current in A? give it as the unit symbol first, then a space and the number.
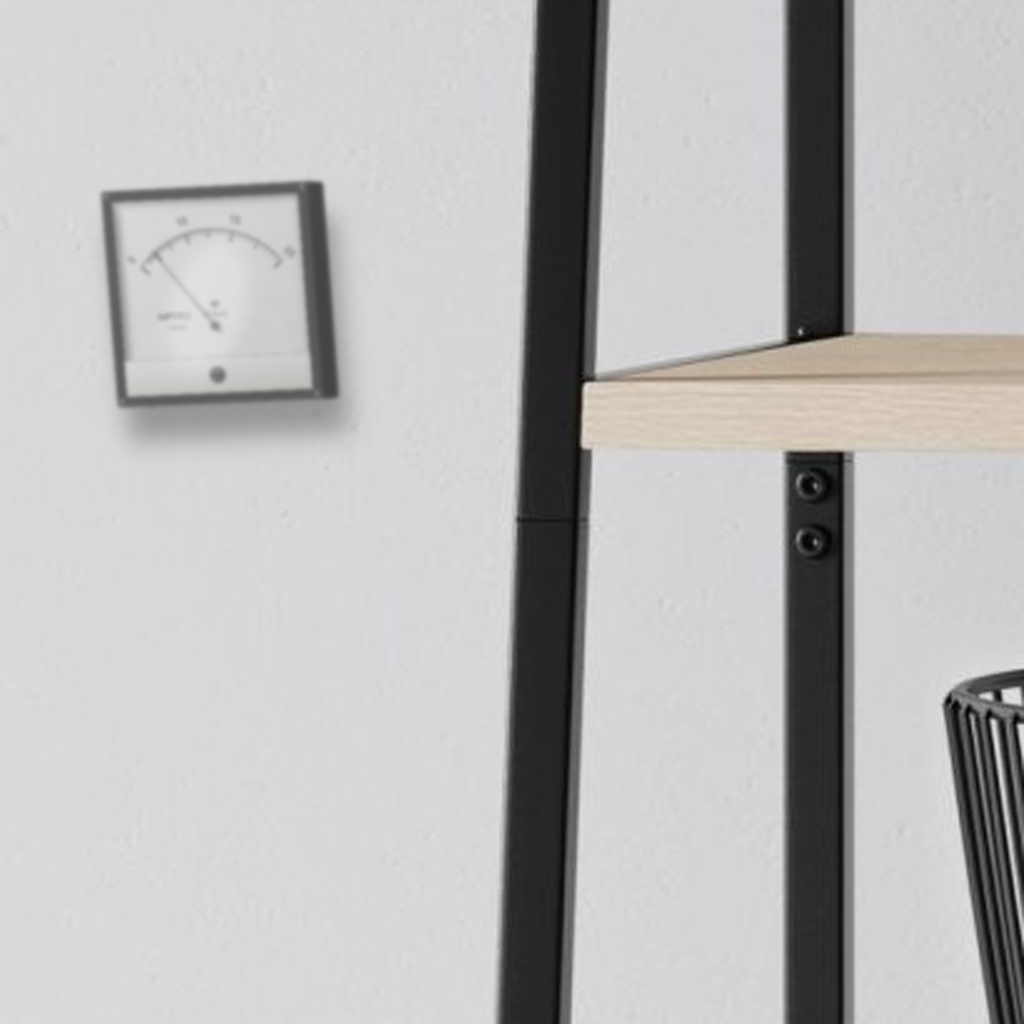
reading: A 5
